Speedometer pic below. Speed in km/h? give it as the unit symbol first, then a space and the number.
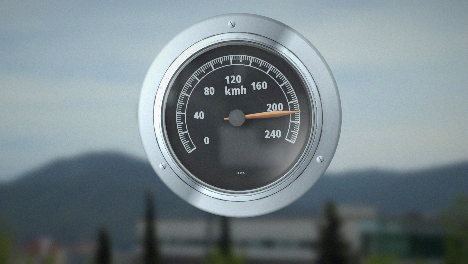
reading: km/h 210
